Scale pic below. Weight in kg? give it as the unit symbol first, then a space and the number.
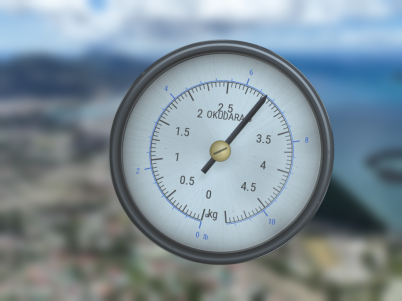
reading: kg 3
